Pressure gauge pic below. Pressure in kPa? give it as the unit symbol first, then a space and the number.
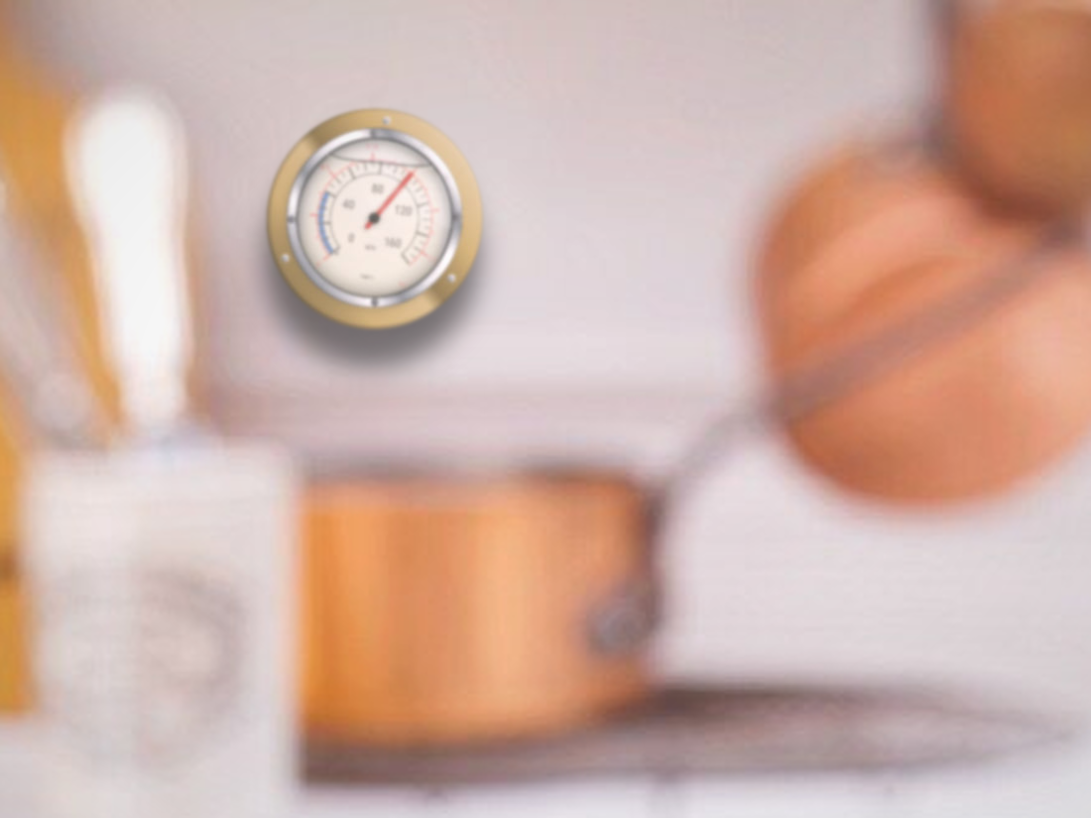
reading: kPa 100
